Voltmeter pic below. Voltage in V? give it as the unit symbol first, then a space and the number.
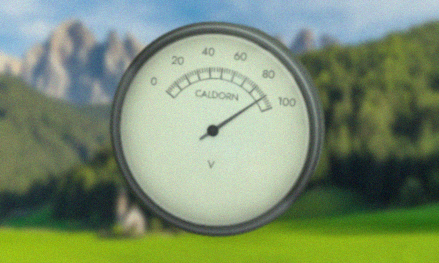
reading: V 90
